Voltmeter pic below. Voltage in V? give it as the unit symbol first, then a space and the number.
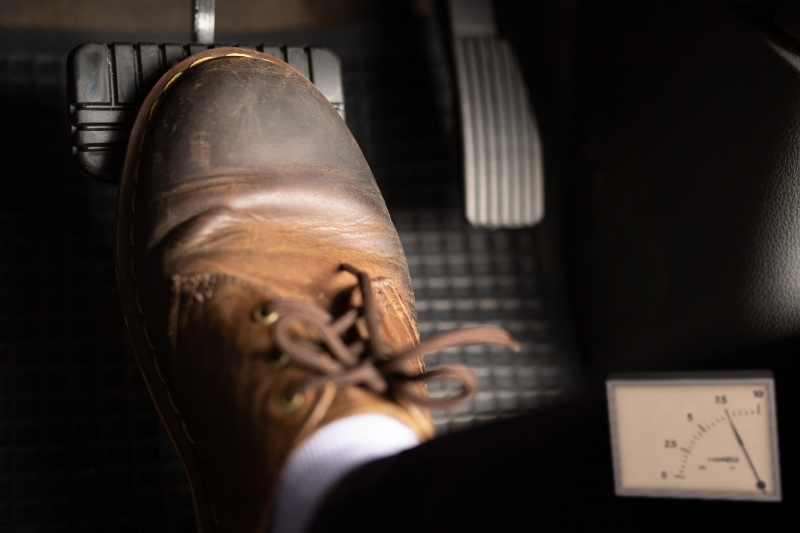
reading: V 7.5
